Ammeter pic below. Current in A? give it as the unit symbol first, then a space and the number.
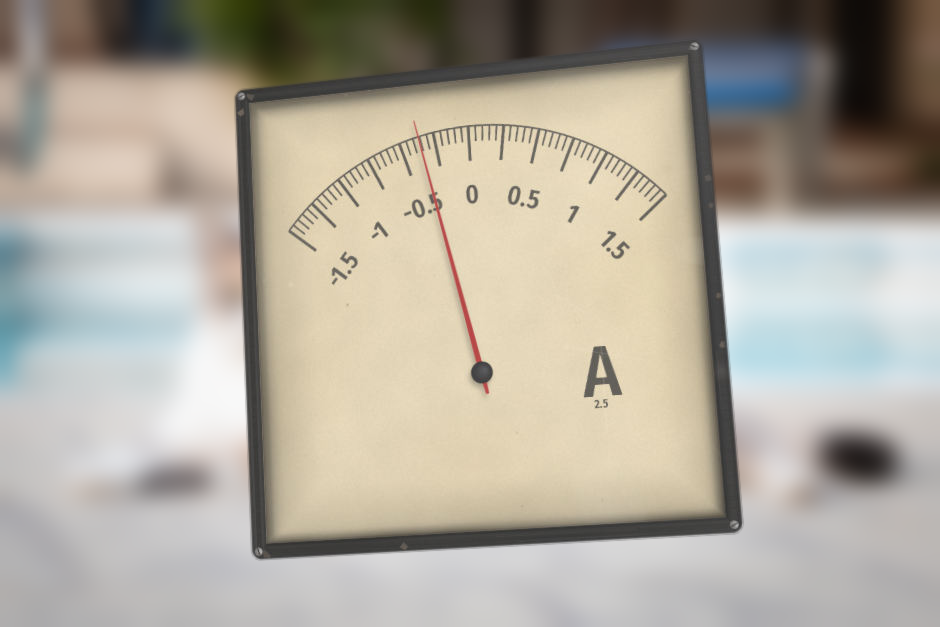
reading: A -0.35
